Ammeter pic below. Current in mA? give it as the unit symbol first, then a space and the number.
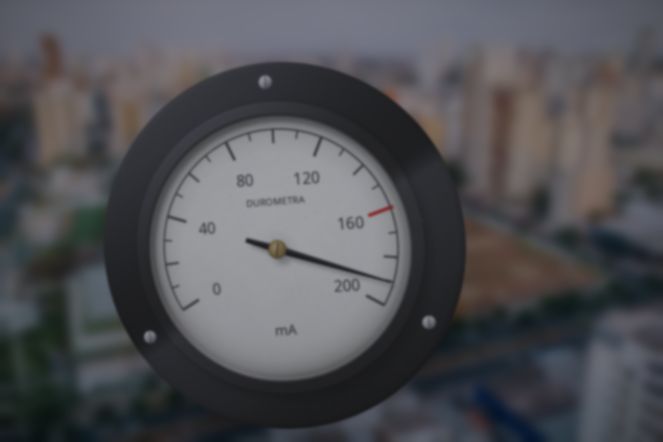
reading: mA 190
